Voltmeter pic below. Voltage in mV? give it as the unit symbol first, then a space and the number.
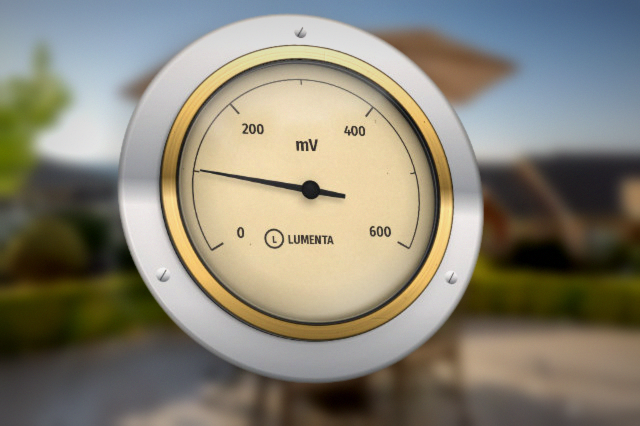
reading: mV 100
